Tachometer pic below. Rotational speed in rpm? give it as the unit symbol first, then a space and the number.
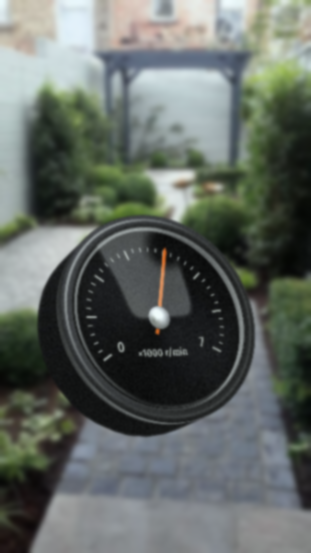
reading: rpm 4000
